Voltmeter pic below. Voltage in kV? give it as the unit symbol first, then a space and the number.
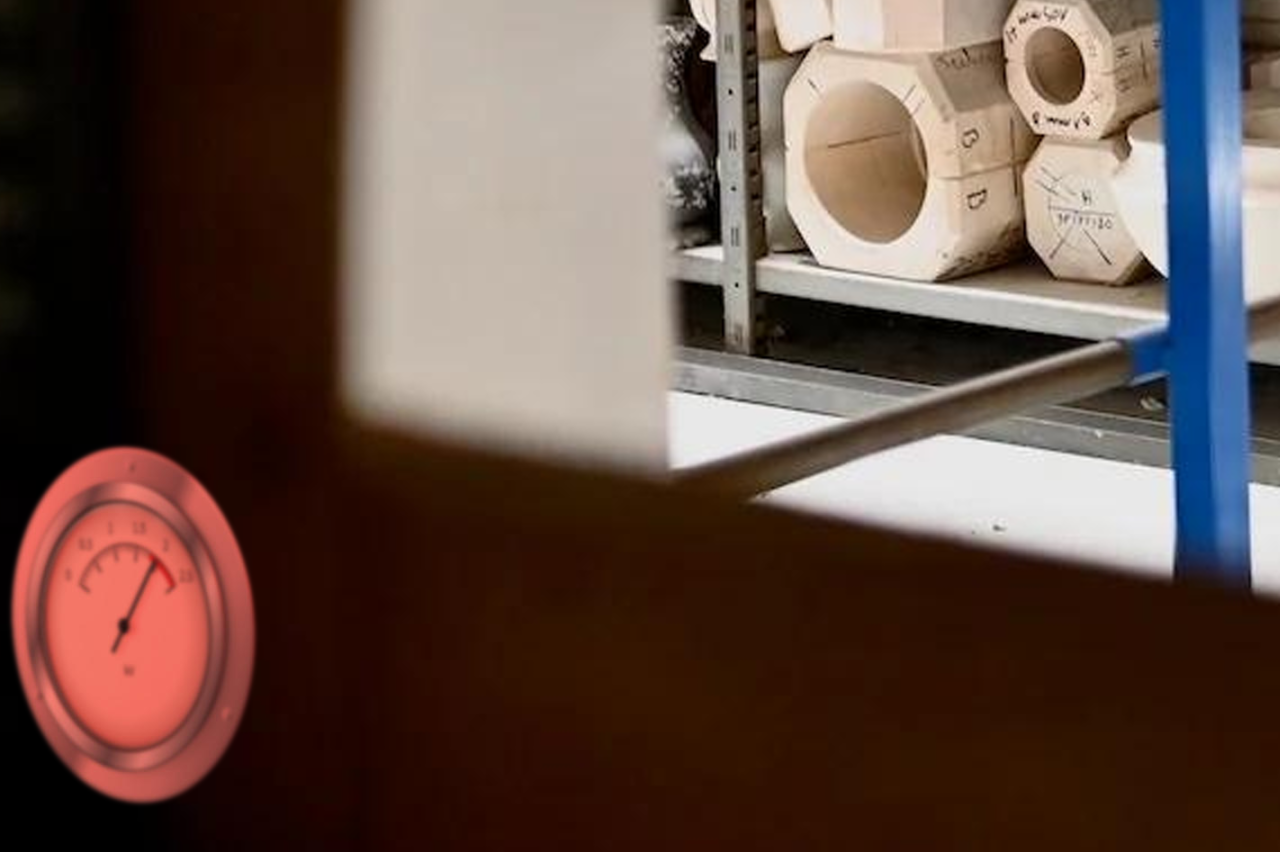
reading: kV 2
